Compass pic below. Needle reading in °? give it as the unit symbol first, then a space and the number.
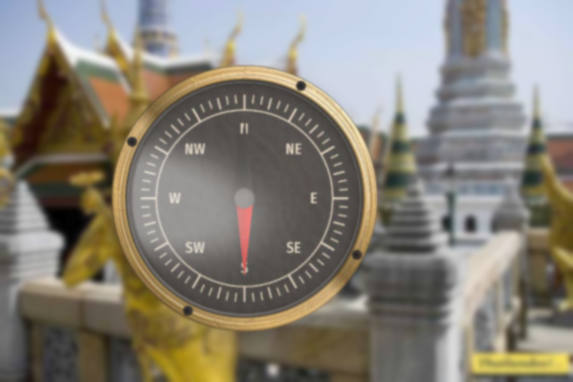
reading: ° 180
